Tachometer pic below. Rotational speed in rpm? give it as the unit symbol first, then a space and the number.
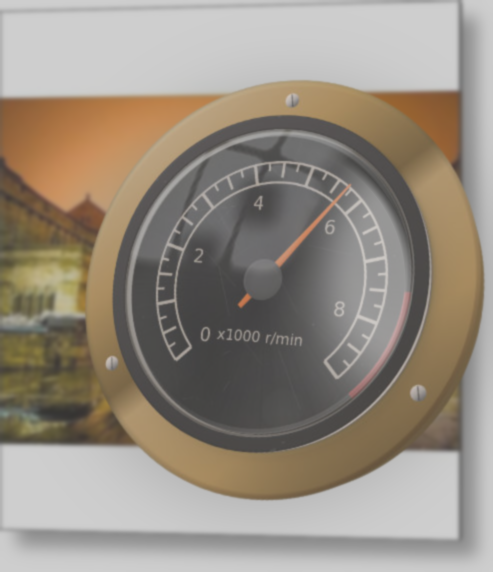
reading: rpm 5750
